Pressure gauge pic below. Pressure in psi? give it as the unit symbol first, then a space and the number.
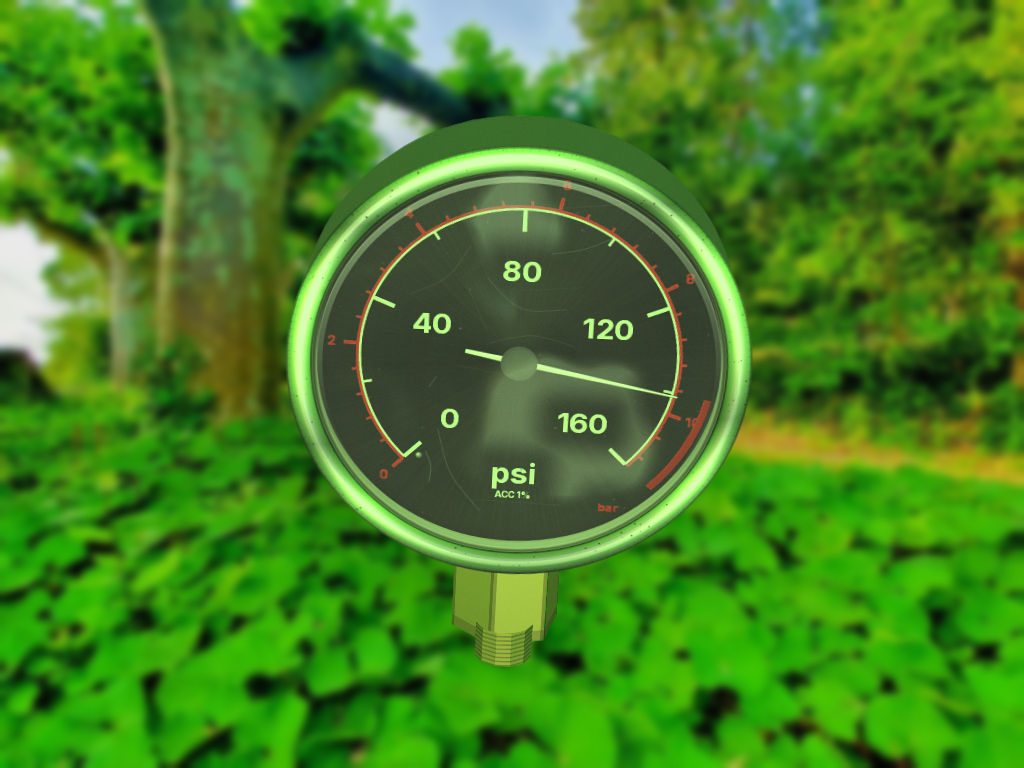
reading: psi 140
